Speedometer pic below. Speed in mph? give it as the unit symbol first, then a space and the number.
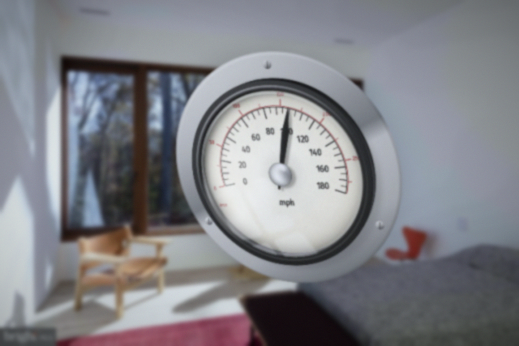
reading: mph 100
